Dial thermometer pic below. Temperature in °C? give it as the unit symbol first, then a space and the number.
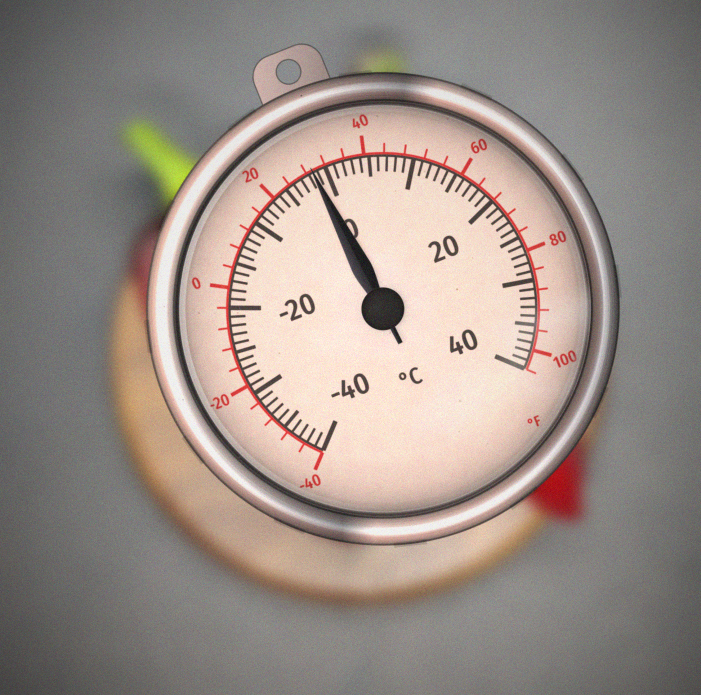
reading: °C -1.5
